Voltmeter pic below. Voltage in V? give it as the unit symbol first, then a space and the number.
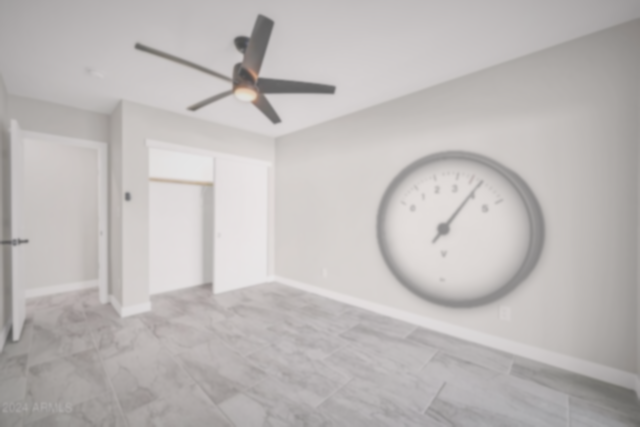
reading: V 4
